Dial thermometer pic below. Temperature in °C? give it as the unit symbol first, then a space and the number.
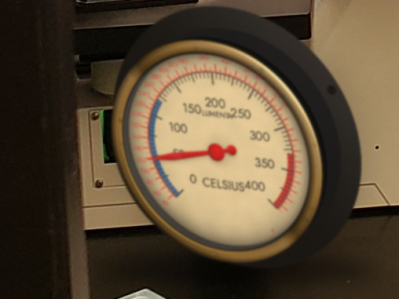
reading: °C 50
